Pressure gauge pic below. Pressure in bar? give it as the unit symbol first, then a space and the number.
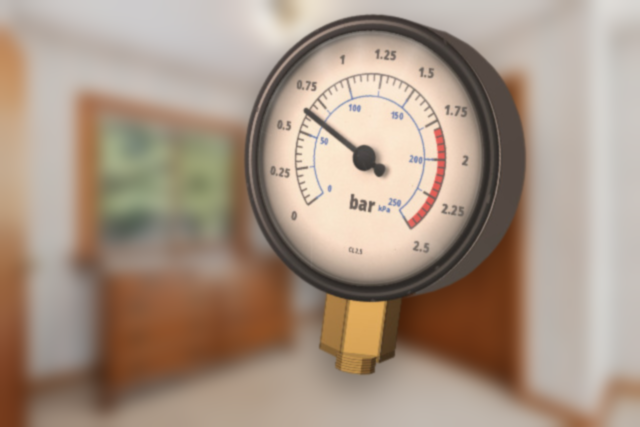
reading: bar 0.65
